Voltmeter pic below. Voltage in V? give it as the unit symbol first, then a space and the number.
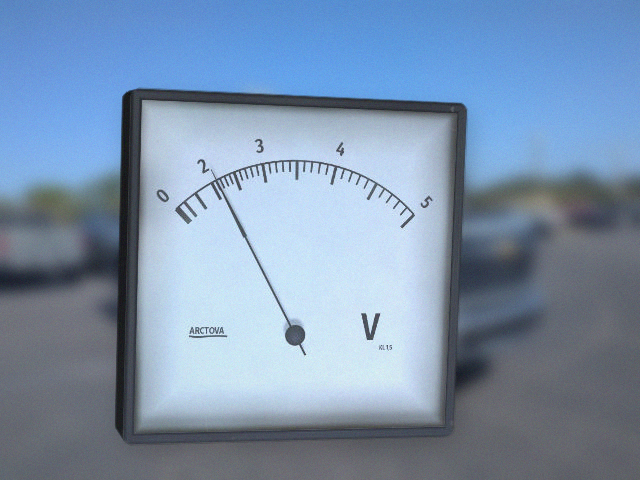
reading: V 2.1
